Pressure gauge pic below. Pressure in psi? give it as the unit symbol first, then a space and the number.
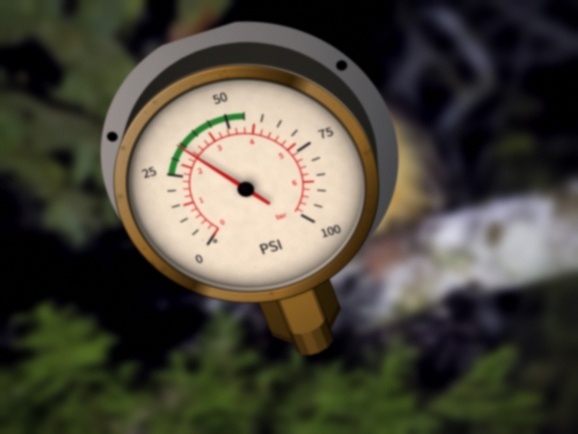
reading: psi 35
